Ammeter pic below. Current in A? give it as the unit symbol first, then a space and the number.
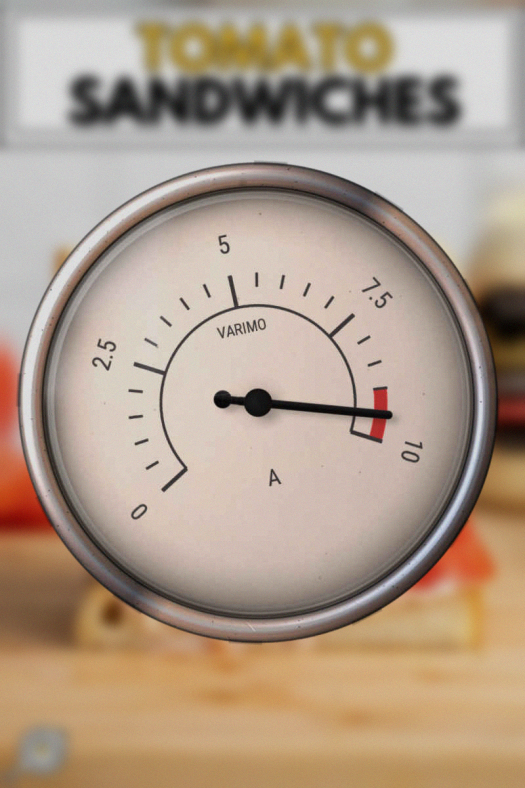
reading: A 9.5
